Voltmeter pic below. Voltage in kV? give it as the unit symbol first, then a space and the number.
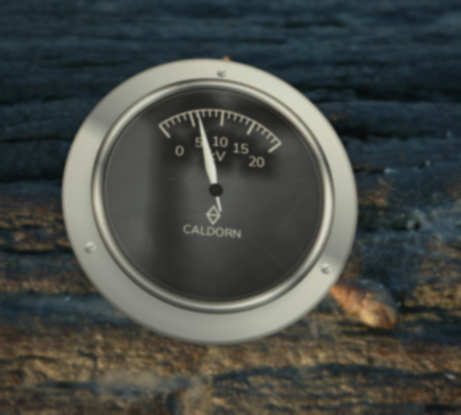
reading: kV 6
